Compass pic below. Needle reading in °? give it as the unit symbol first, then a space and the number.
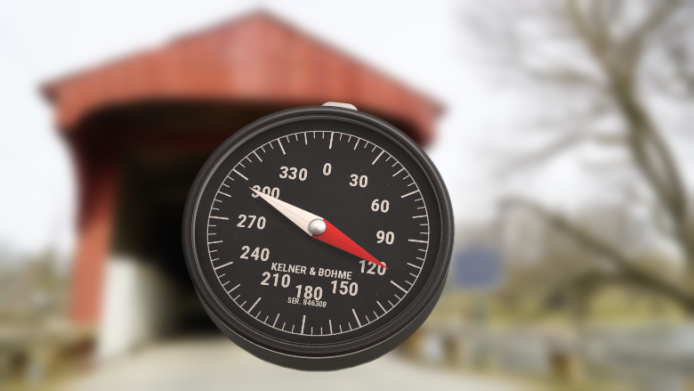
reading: ° 115
